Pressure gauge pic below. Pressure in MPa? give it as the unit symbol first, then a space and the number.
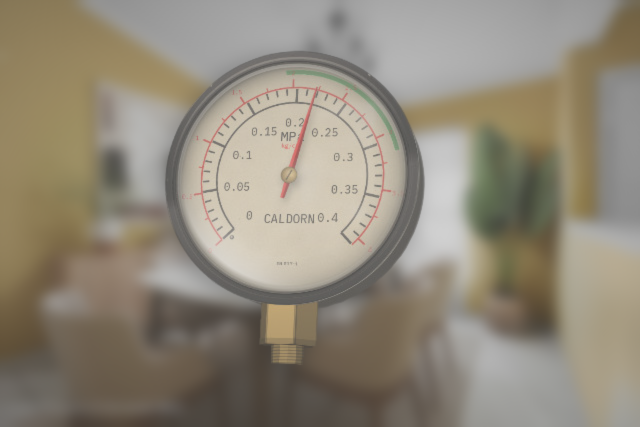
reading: MPa 0.22
